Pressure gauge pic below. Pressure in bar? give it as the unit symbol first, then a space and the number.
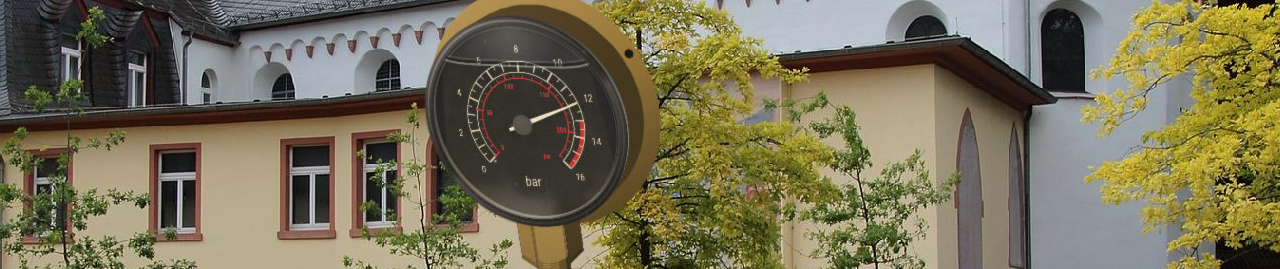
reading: bar 12
